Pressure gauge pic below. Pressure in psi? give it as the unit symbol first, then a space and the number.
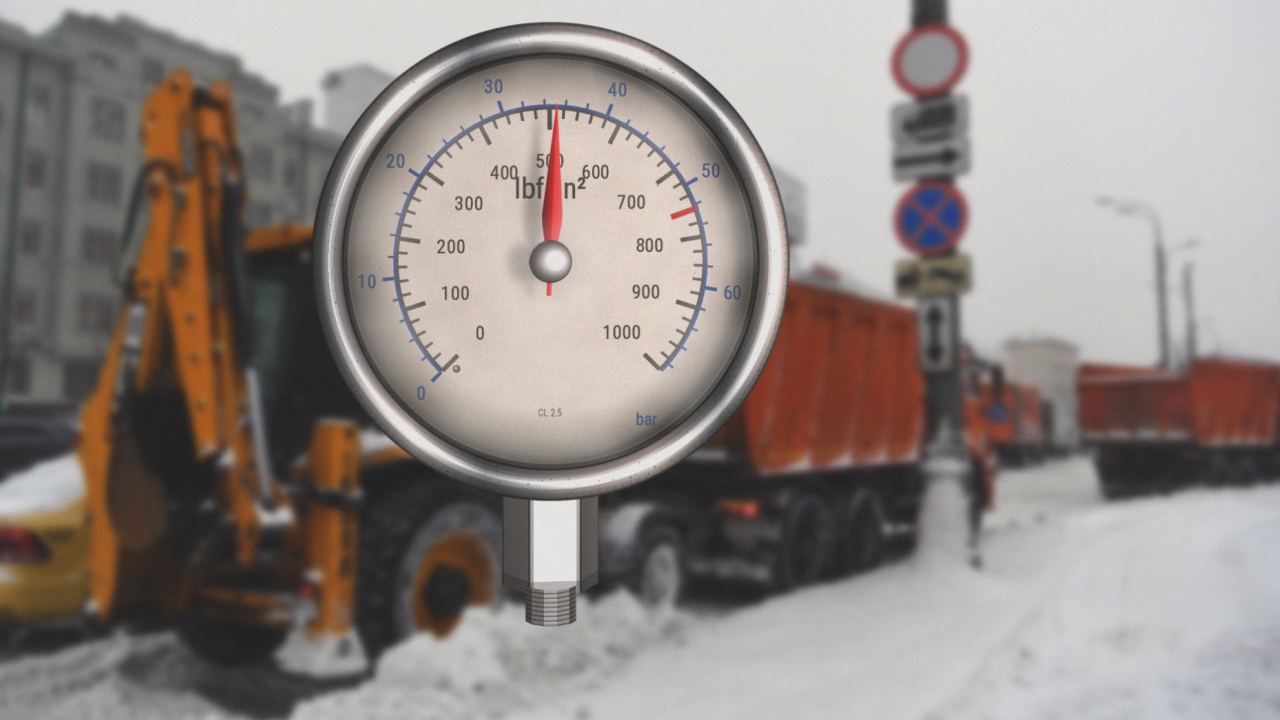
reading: psi 510
